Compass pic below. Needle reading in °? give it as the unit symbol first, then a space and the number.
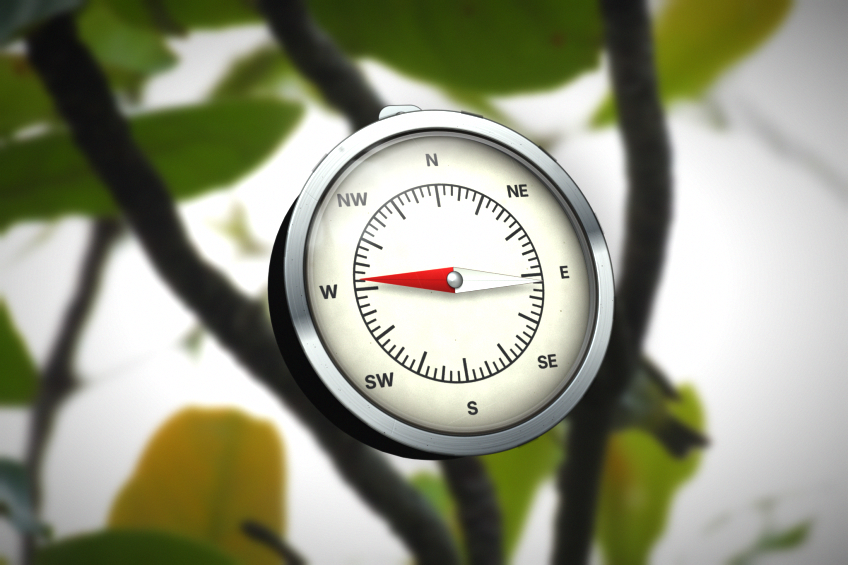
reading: ° 275
